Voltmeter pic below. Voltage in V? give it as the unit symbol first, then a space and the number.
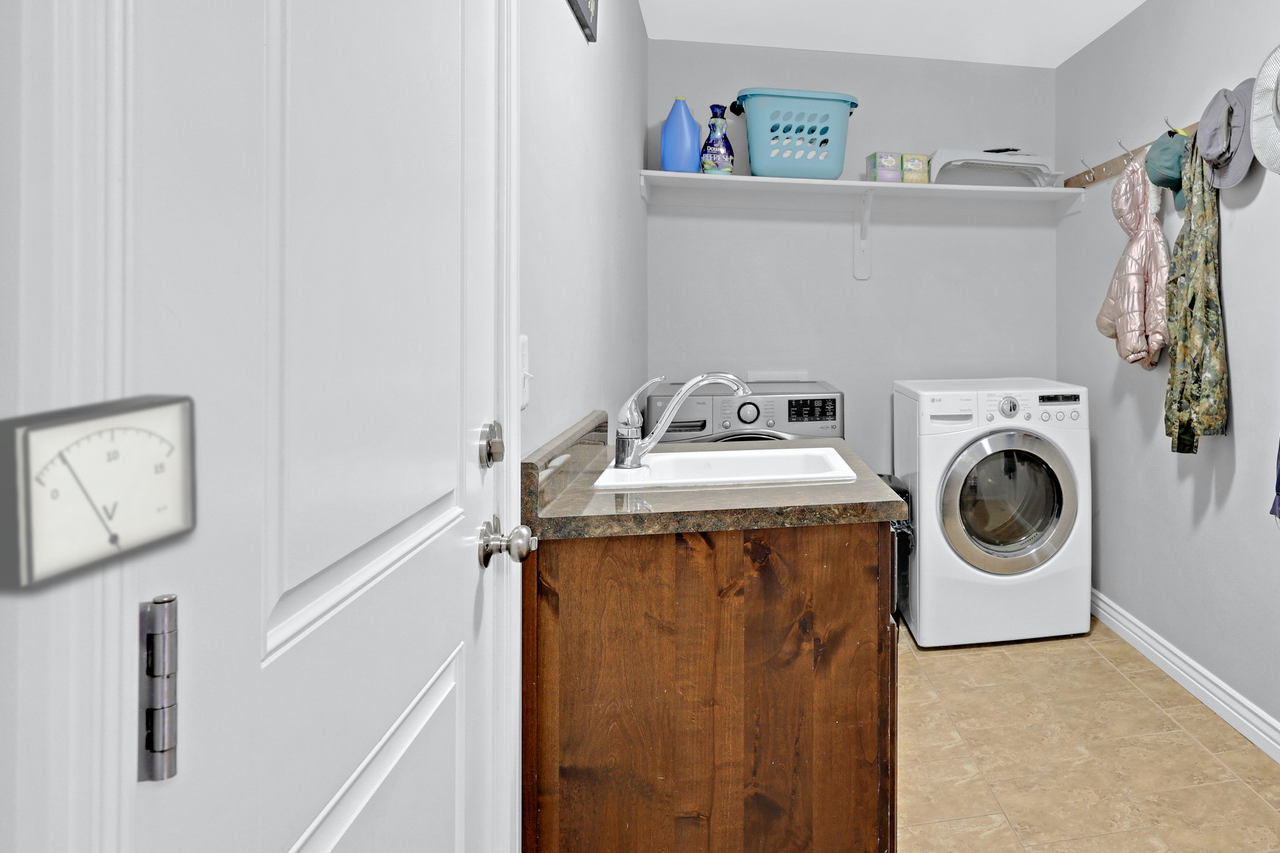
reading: V 5
